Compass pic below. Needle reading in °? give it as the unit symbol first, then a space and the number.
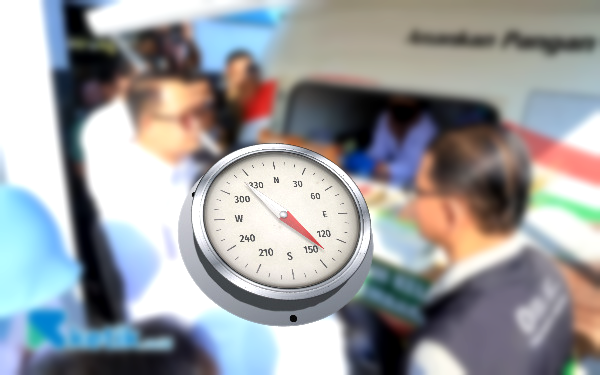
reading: ° 140
